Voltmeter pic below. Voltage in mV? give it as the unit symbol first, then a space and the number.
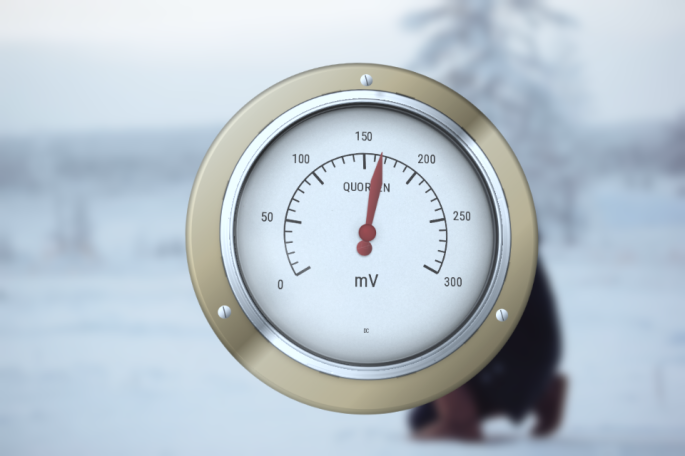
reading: mV 165
